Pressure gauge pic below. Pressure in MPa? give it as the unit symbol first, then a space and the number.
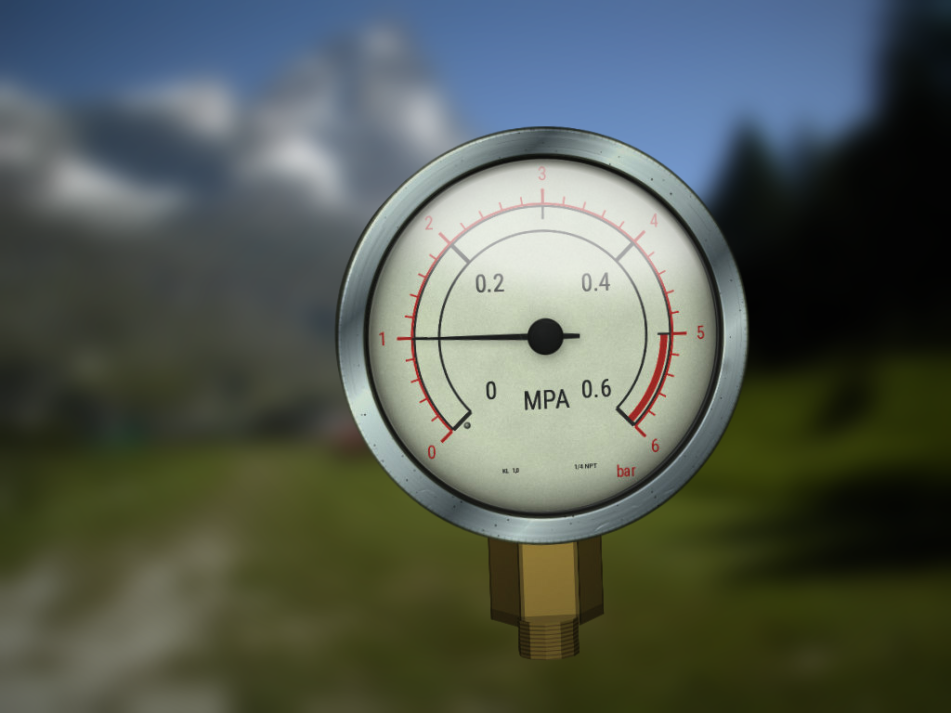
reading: MPa 0.1
